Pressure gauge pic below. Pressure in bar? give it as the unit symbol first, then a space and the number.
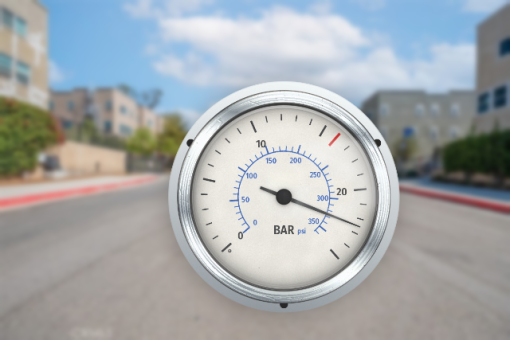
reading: bar 22.5
